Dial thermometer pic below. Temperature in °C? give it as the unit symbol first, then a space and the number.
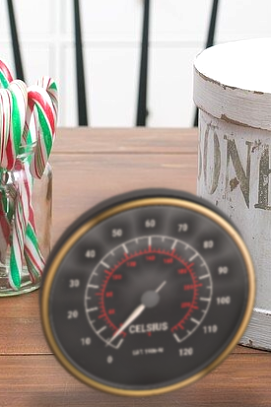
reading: °C 5
